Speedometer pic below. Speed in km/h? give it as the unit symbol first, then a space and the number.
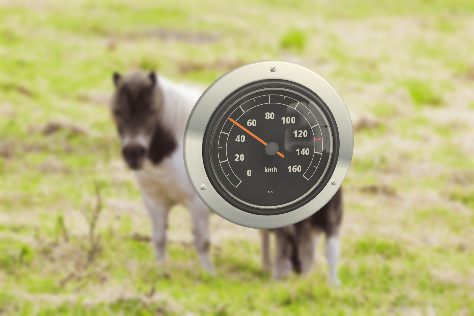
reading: km/h 50
